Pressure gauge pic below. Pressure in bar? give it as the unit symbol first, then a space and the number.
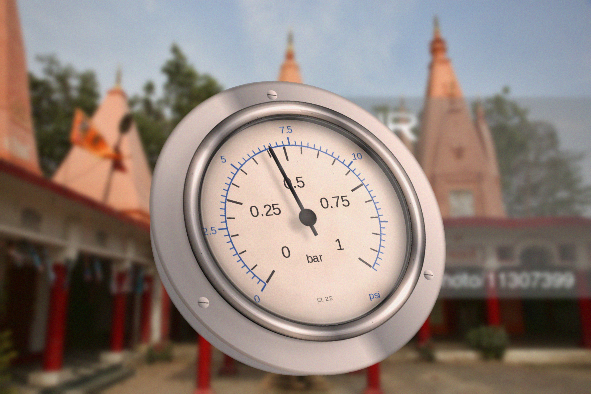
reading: bar 0.45
